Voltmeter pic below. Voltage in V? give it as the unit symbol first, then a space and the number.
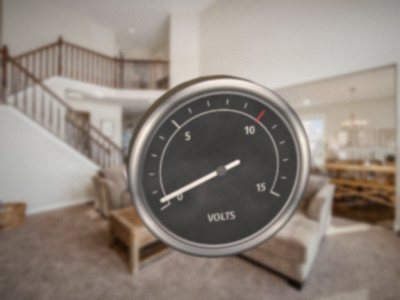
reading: V 0.5
